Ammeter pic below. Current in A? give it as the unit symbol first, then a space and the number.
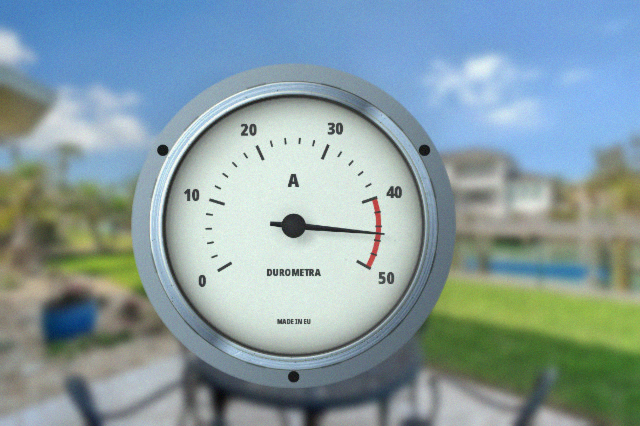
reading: A 45
